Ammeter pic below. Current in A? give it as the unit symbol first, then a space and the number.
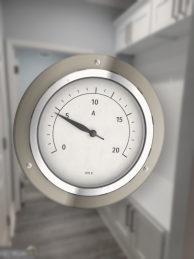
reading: A 4.5
